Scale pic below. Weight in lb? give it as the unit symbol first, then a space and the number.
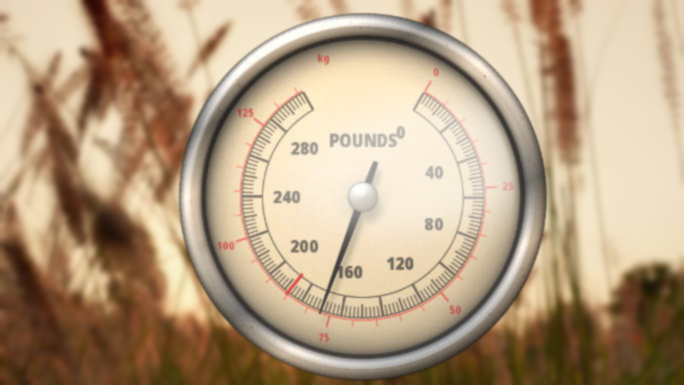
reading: lb 170
